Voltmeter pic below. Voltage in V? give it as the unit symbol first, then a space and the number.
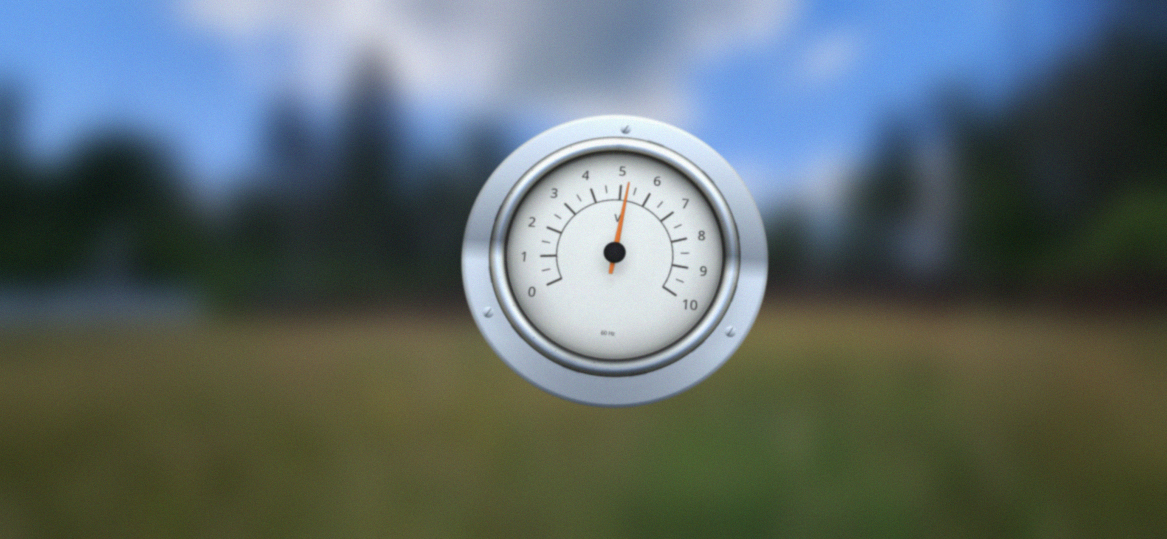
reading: V 5.25
